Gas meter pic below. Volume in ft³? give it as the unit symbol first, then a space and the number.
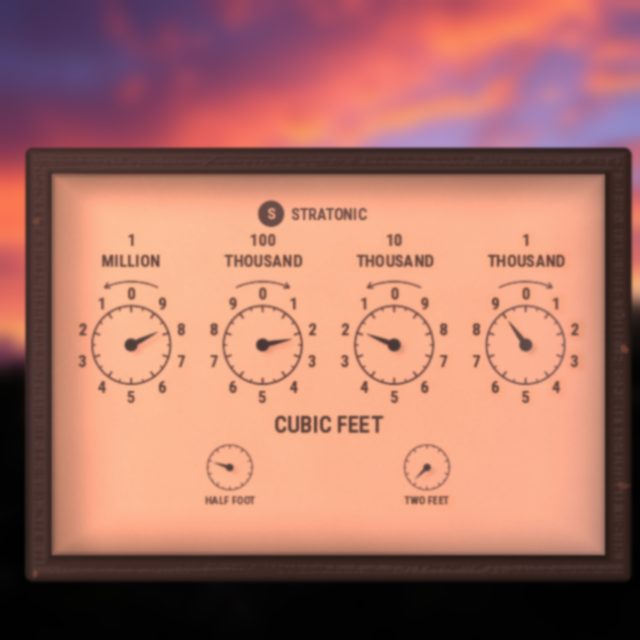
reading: ft³ 821900
